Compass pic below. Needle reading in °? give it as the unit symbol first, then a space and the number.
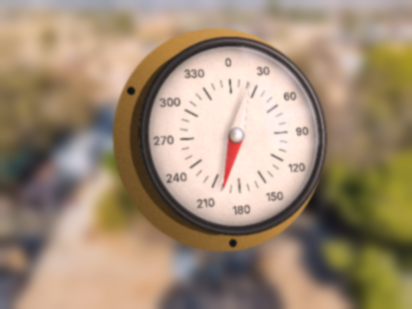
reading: ° 200
